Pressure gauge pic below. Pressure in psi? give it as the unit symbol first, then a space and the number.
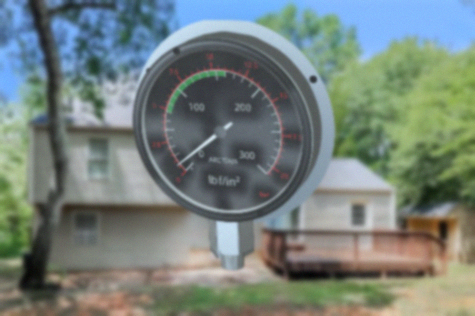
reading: psi 10
